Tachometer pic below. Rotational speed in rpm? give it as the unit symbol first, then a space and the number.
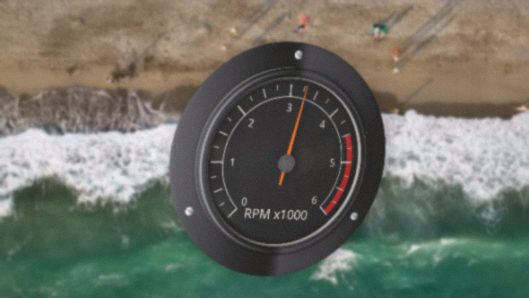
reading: rpm 3250
